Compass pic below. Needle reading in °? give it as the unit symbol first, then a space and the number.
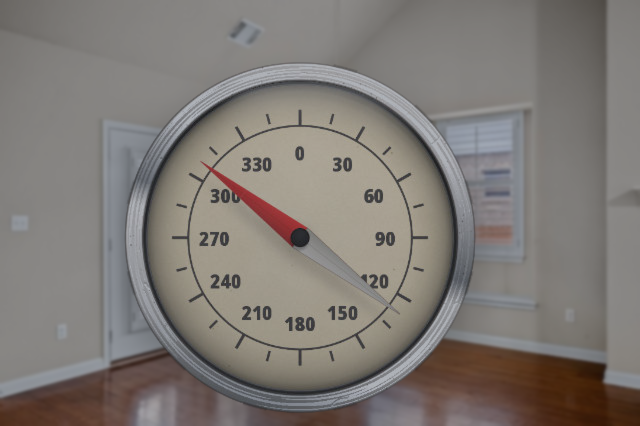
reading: ° 307.5
